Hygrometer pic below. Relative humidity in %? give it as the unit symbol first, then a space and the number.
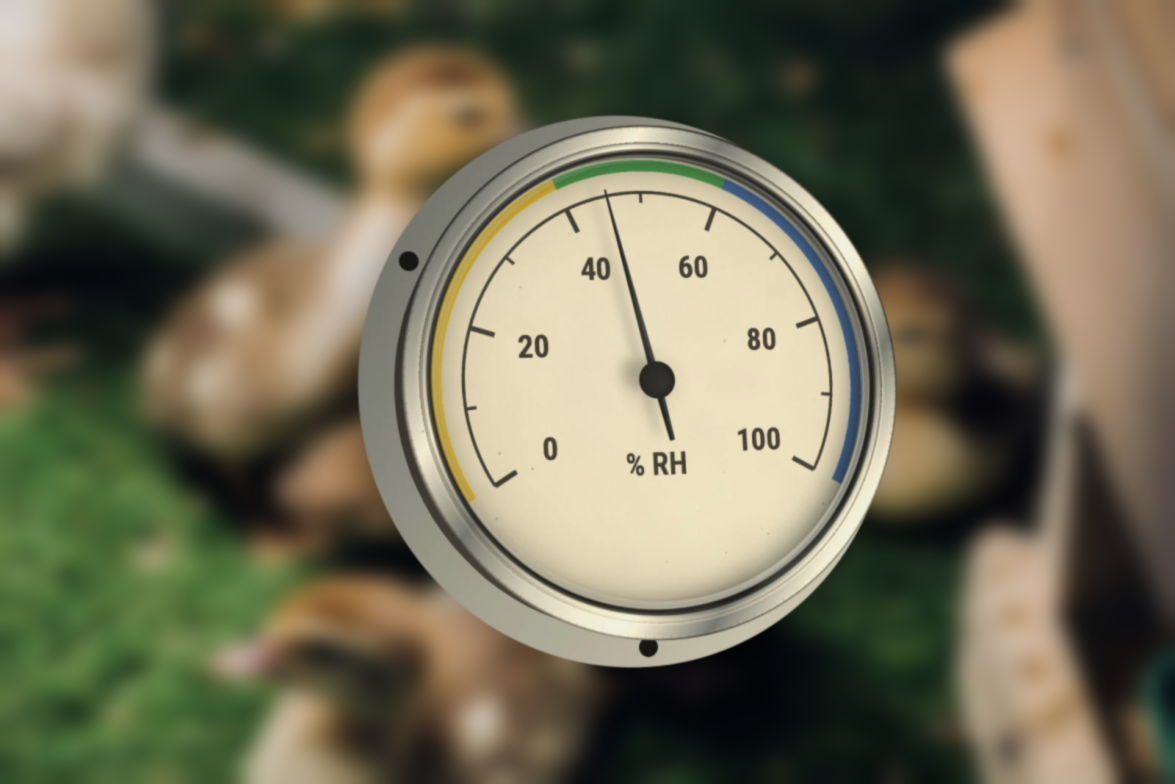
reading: % 45
